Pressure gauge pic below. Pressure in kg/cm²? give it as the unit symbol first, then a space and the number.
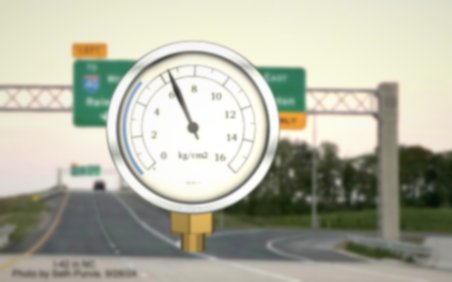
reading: kg/cm² 6.5
